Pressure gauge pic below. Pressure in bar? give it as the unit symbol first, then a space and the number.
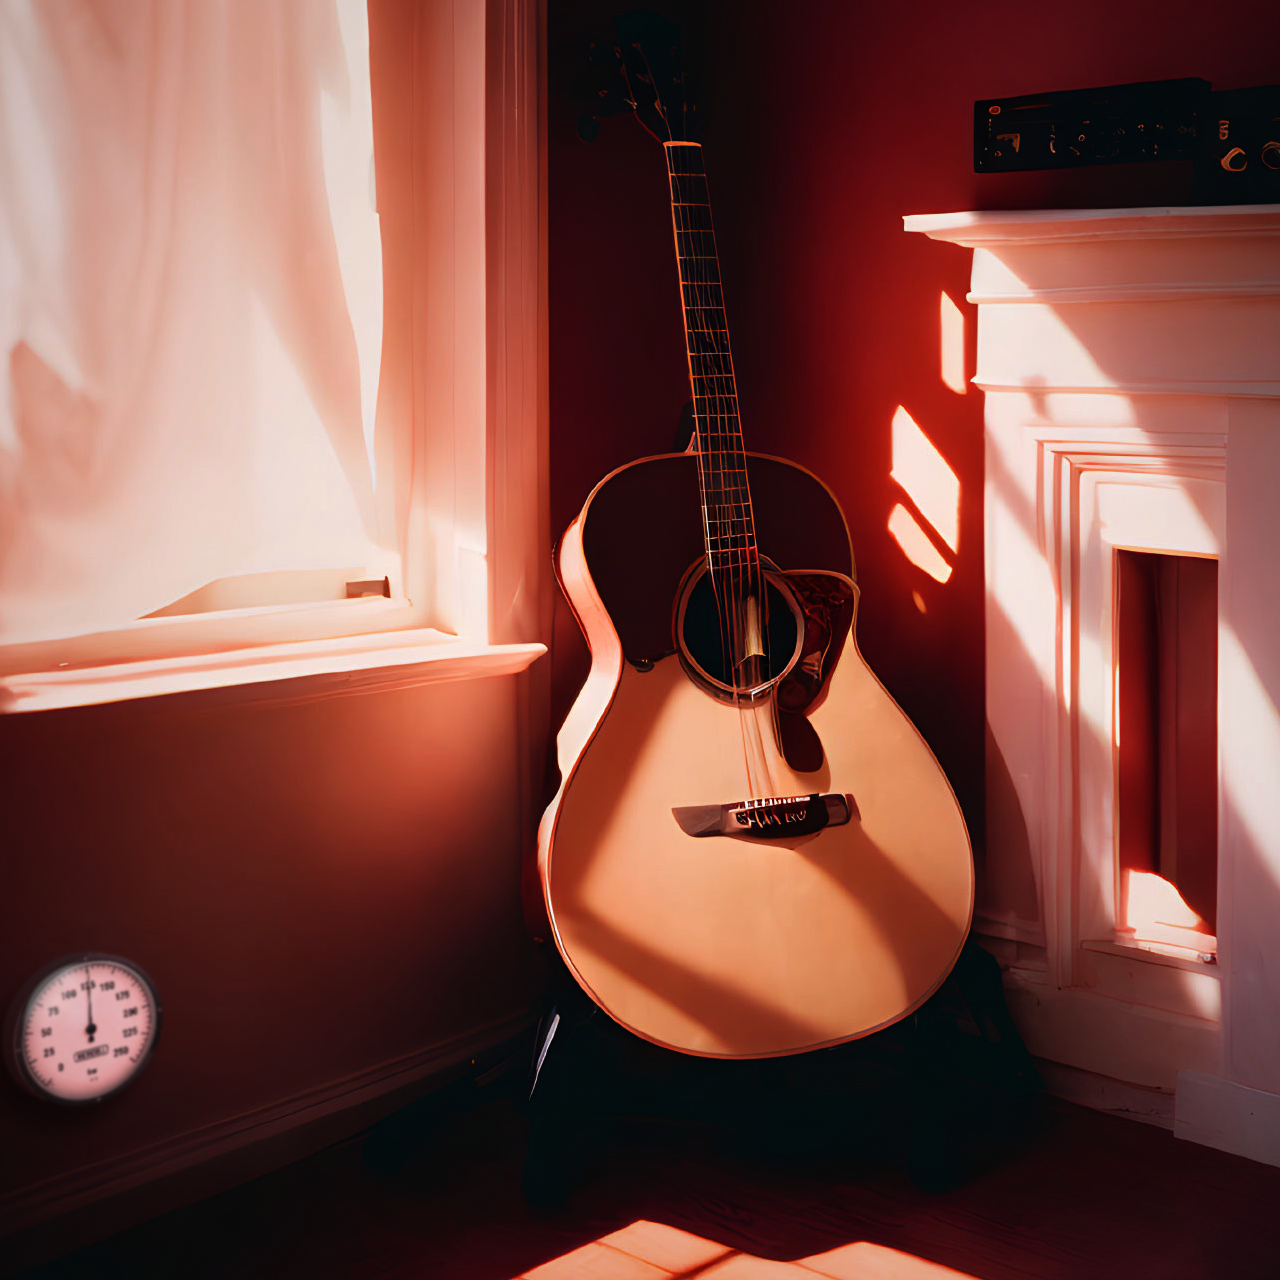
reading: bar 125
